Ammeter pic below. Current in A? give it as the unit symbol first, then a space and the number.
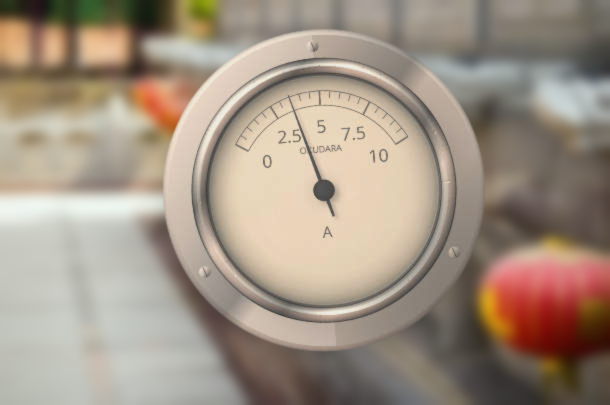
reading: A 3.5
